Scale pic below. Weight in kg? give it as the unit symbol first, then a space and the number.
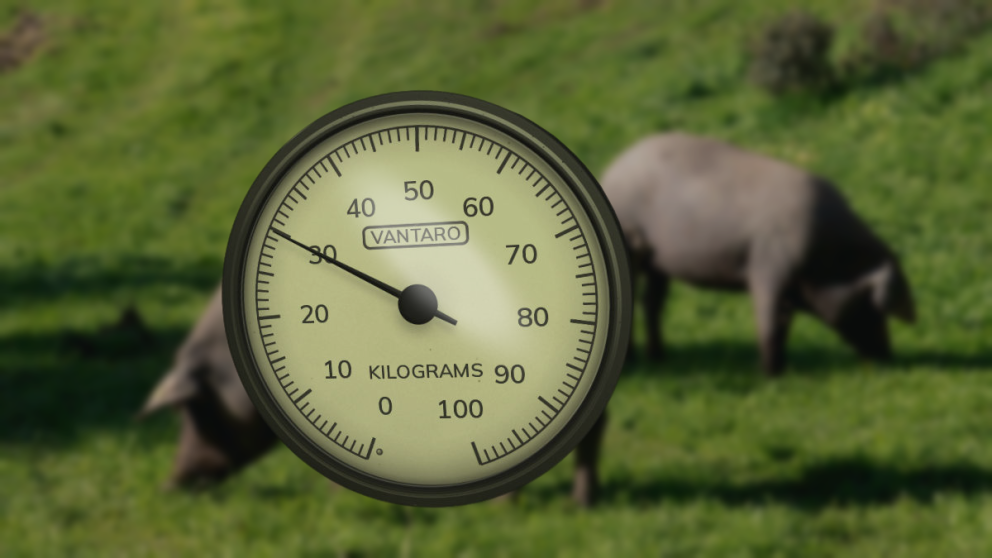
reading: kg 30
